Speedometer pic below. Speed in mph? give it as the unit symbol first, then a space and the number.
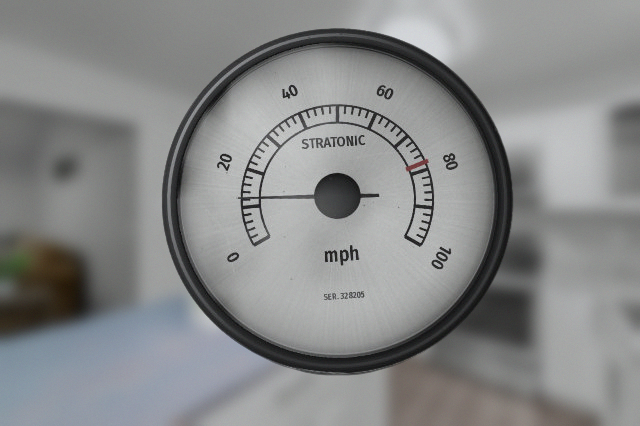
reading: mph 12
